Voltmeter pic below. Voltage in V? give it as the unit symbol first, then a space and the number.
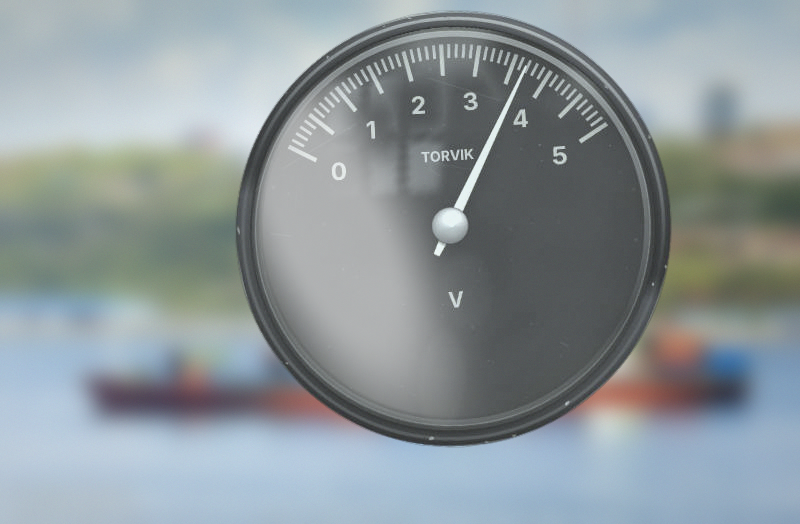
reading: V 3.7
